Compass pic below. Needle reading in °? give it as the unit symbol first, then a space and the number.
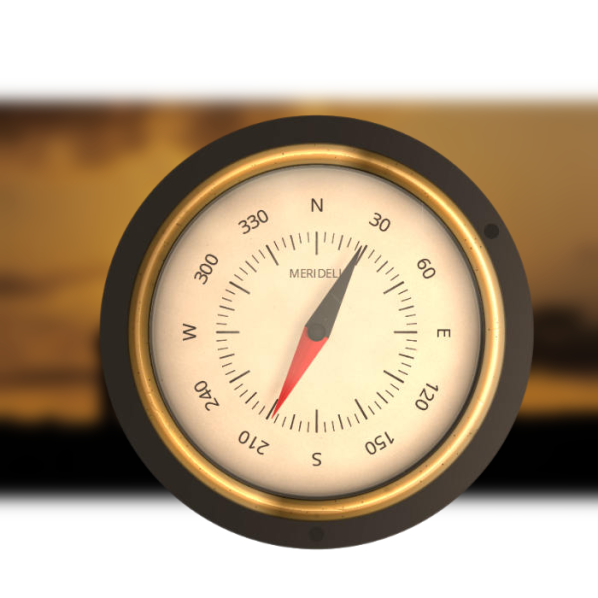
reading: ° 207.5
